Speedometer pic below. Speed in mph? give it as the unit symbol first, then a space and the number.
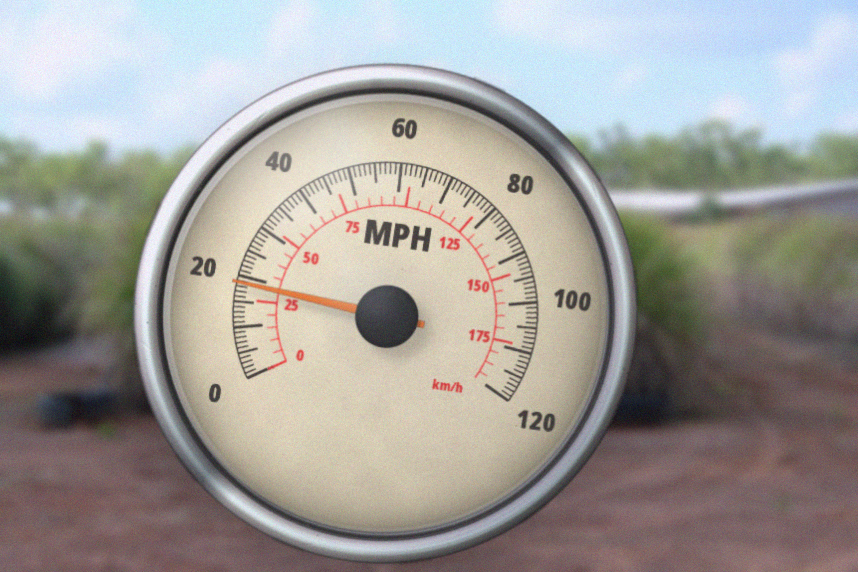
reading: mph 19
